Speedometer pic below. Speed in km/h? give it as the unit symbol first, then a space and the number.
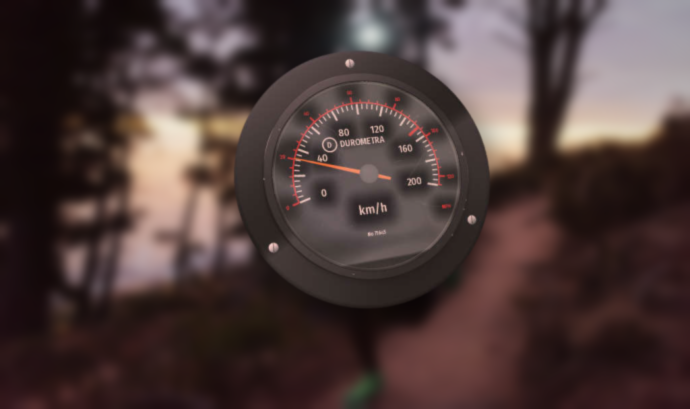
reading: km/h 32
